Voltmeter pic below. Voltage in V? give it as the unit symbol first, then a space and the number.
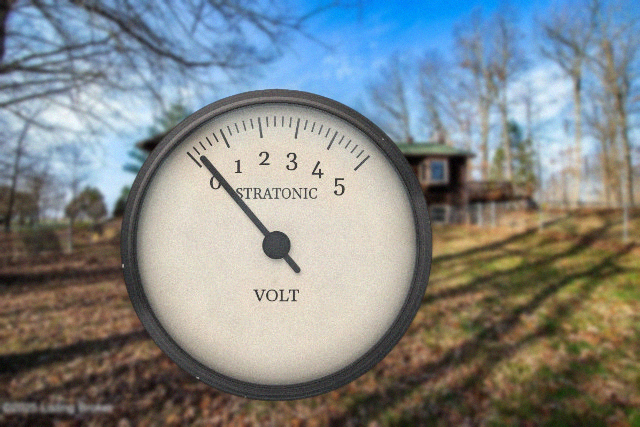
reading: V 0.2
